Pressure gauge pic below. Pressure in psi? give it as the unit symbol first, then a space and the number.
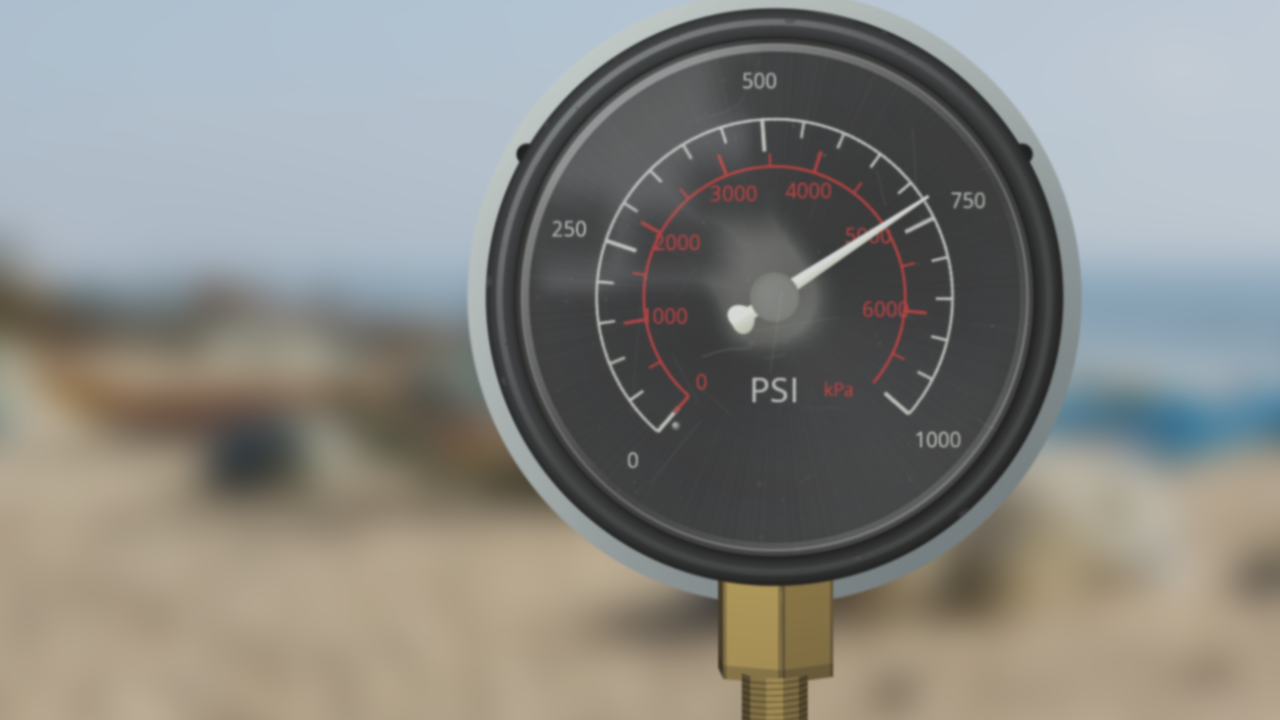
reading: psi 725
